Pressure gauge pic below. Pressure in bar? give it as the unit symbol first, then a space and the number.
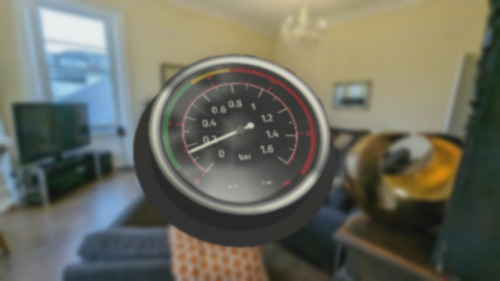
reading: bar 0.15
